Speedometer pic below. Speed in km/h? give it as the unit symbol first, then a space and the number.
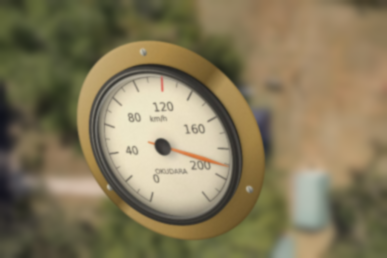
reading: km/h 190
